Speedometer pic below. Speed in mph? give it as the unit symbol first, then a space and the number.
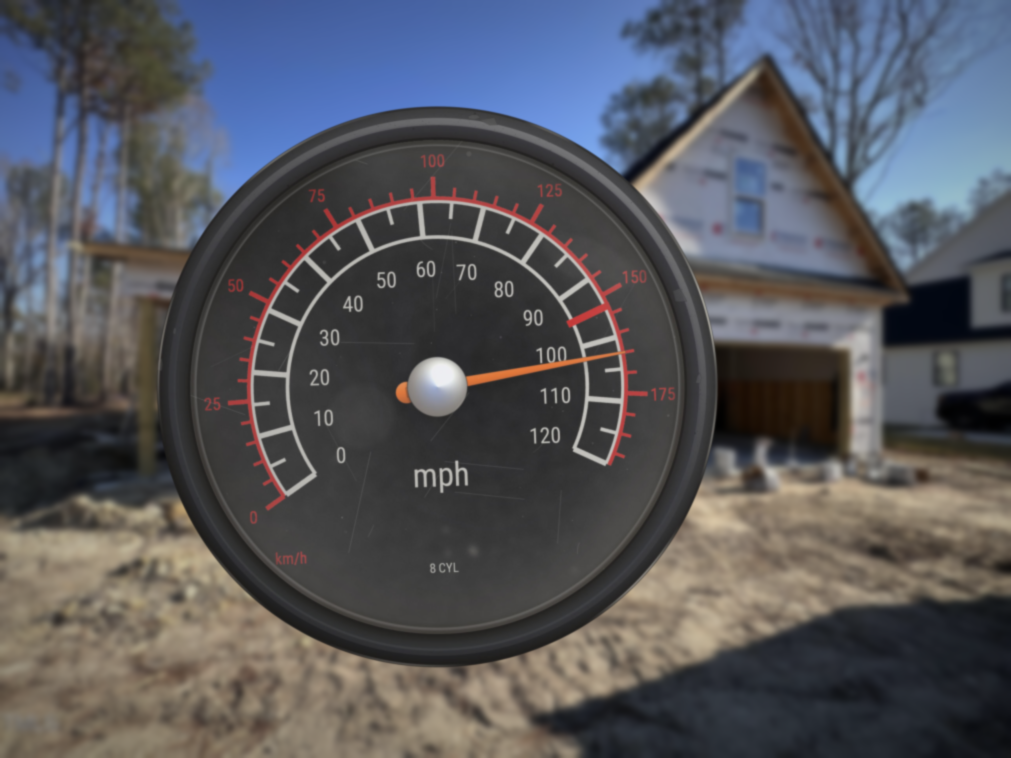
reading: mph 102.5
